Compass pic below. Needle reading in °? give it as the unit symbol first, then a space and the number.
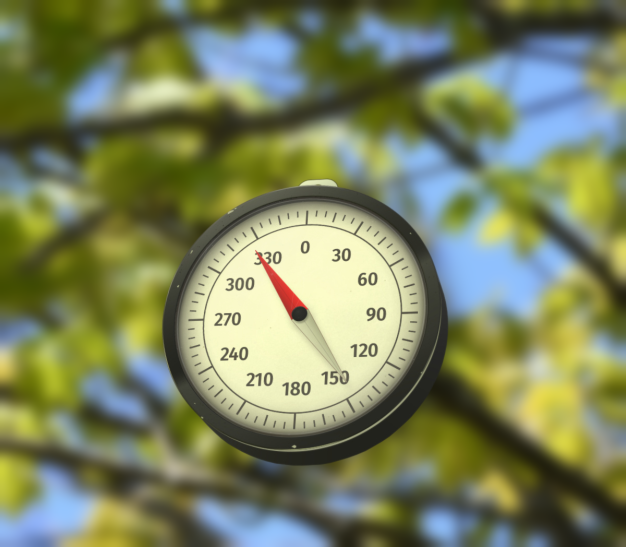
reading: ° 325
